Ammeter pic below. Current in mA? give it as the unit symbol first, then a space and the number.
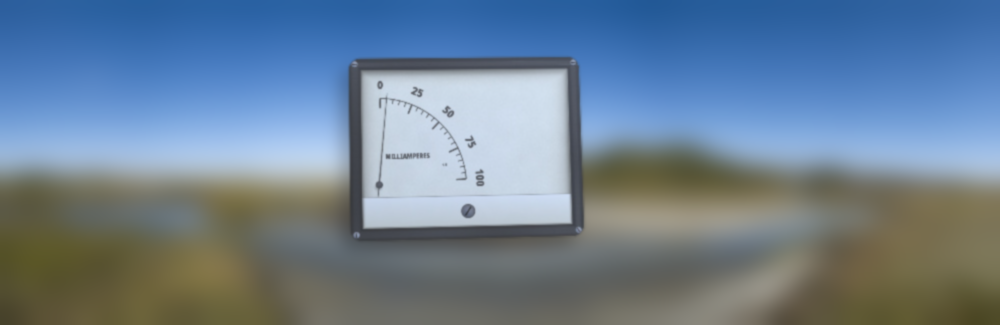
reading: mA 5
